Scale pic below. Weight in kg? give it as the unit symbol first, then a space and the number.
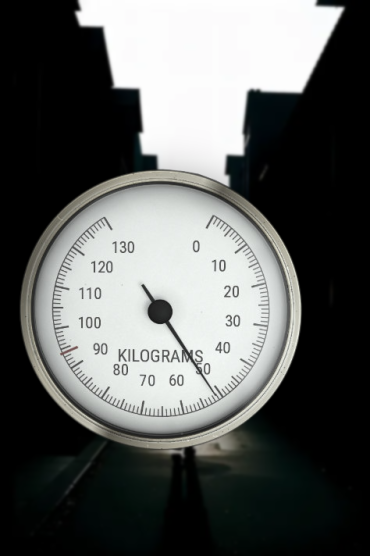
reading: kg 51
